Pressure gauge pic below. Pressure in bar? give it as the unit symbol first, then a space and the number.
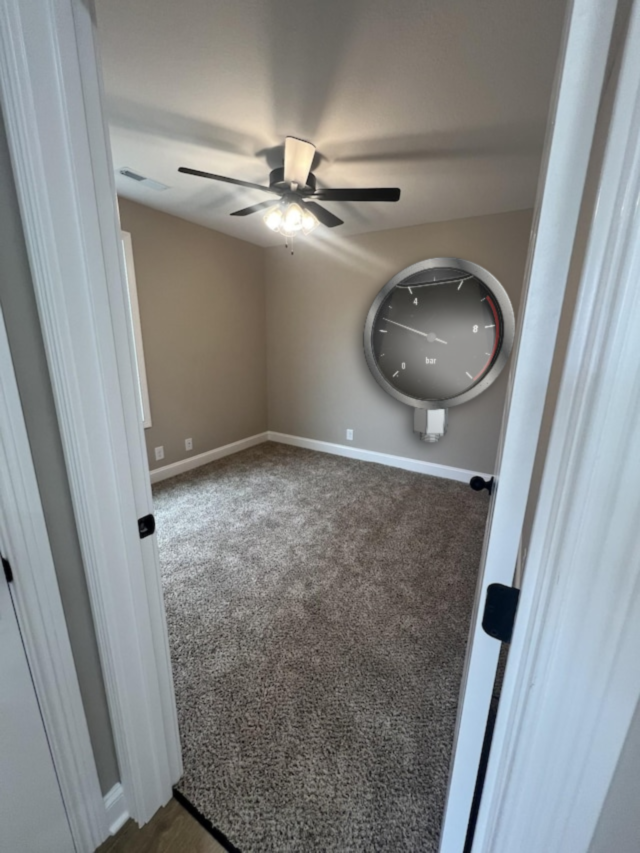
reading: bar 2.5
